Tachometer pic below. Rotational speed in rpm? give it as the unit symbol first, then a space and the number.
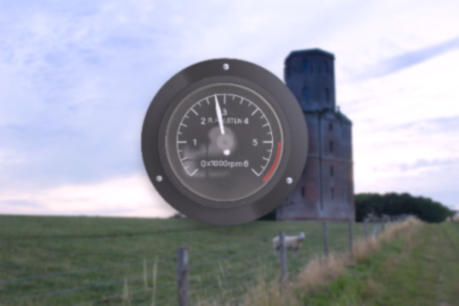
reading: rpm 2750
